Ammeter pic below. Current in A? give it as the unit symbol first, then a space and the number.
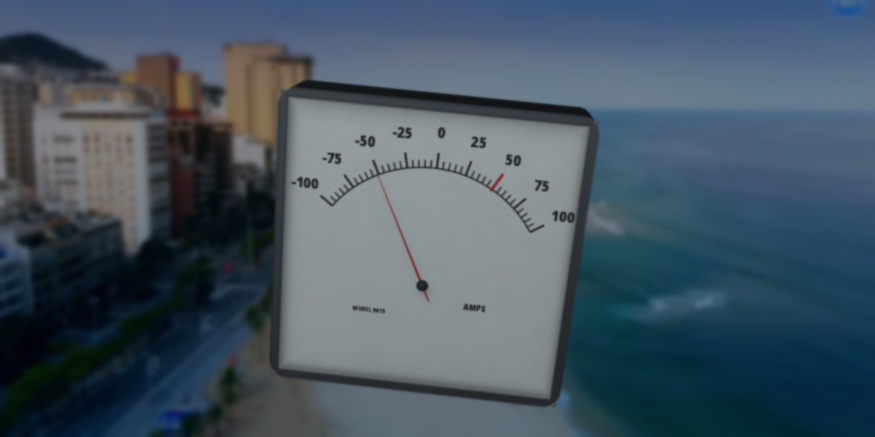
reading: A -50
